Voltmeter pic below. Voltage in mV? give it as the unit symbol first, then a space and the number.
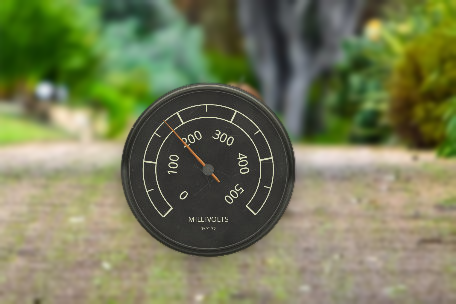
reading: mV 175
